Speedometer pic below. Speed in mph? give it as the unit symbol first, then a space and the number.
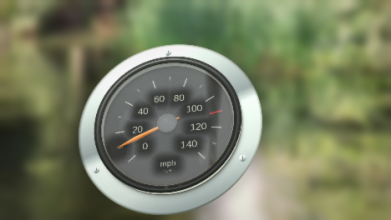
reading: mph 10
